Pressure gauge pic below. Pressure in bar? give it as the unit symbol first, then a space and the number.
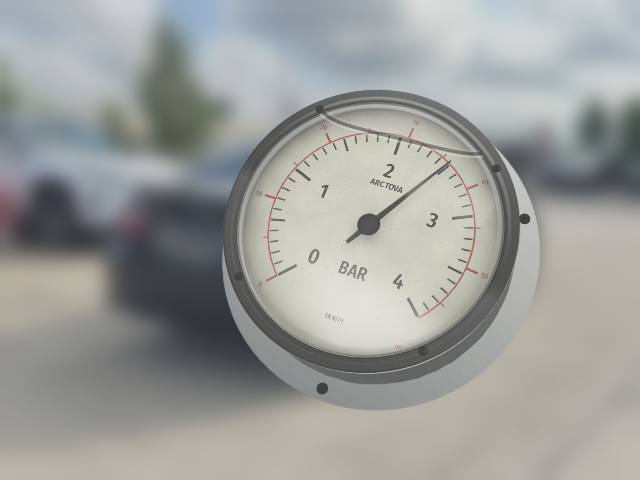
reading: bar 2.5
